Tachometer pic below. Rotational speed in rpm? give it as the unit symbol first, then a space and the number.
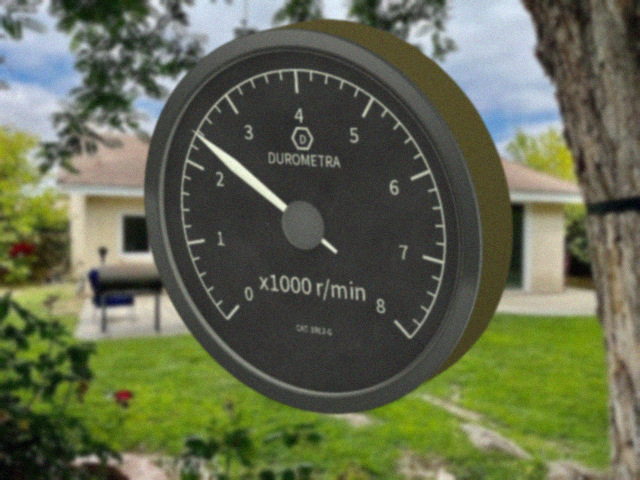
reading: rpm 2400
